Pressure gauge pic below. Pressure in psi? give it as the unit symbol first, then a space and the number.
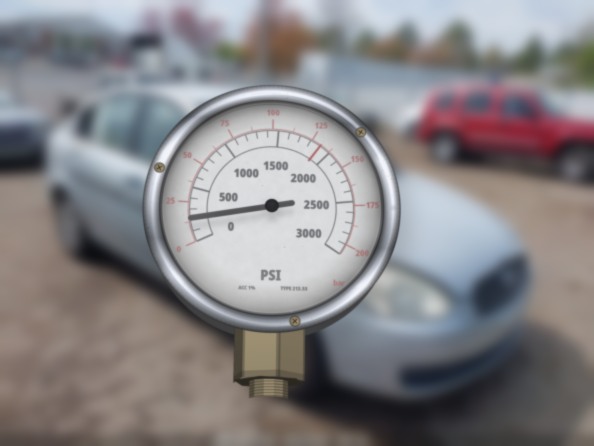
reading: psi 200
